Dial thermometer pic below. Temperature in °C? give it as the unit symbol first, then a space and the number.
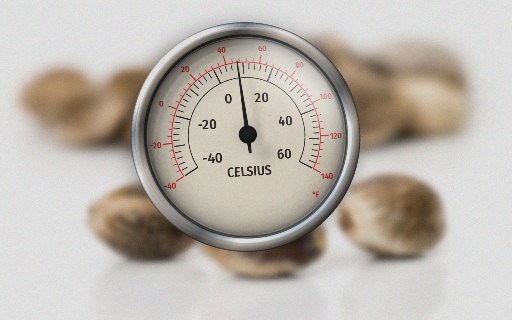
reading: °C 8
